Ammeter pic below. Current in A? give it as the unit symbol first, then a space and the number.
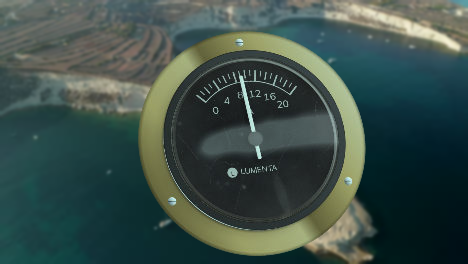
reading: A 9
